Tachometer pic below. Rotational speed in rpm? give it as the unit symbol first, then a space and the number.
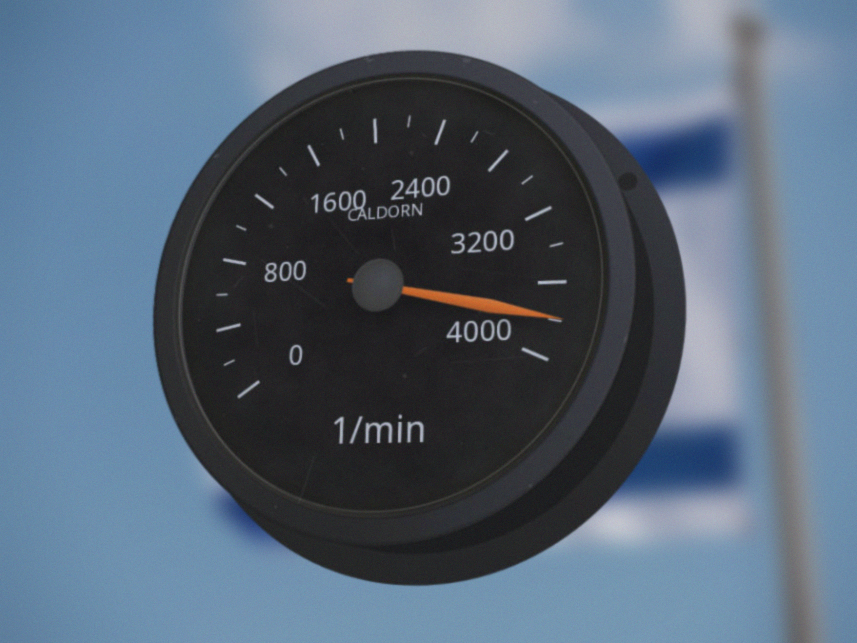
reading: rpm 3800
